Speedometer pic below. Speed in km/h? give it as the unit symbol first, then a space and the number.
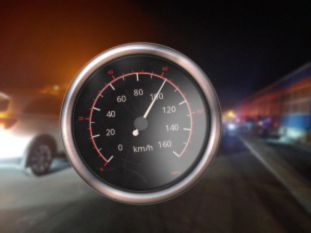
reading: km/h 100
